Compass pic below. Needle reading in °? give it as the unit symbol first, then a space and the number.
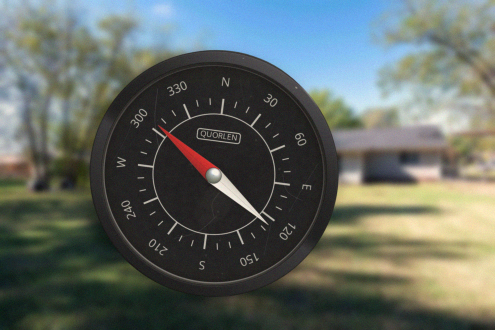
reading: ° 305
